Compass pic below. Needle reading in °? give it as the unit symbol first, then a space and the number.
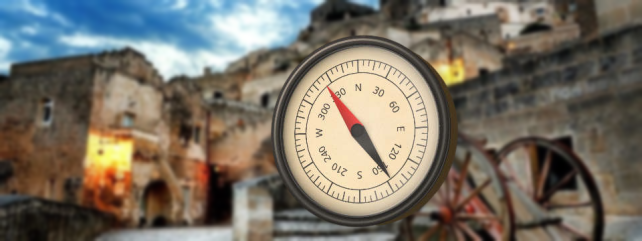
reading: ° 325
